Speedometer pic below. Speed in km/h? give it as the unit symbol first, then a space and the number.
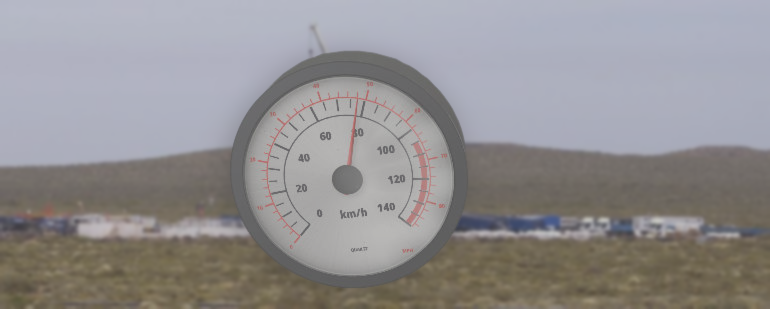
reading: km/h 77.5
